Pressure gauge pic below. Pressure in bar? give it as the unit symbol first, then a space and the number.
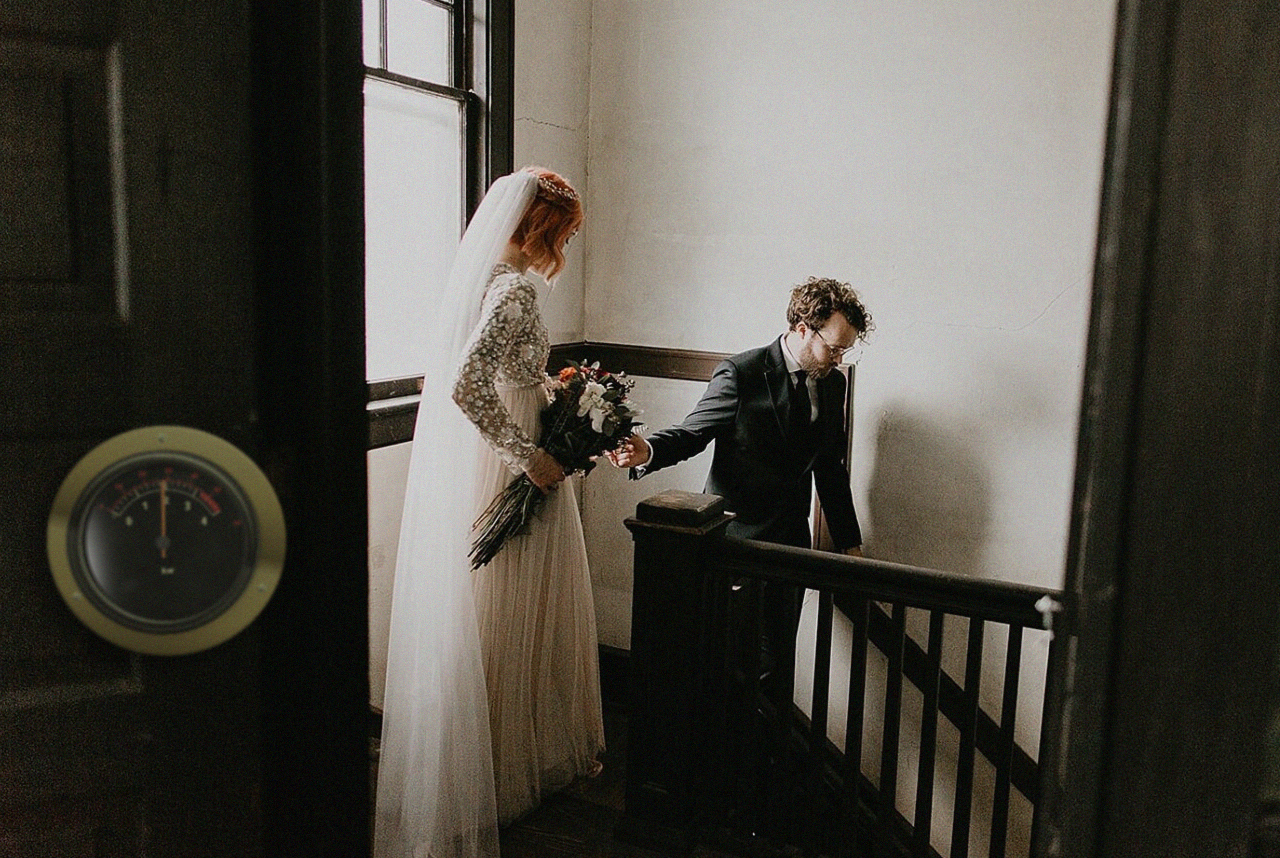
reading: bar 2
